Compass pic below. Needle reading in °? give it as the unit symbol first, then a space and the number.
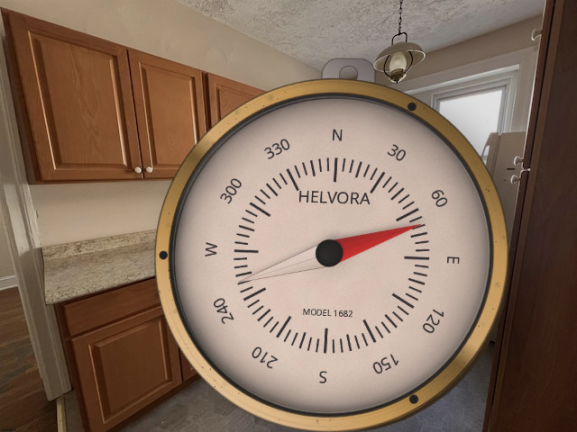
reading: ° 70
